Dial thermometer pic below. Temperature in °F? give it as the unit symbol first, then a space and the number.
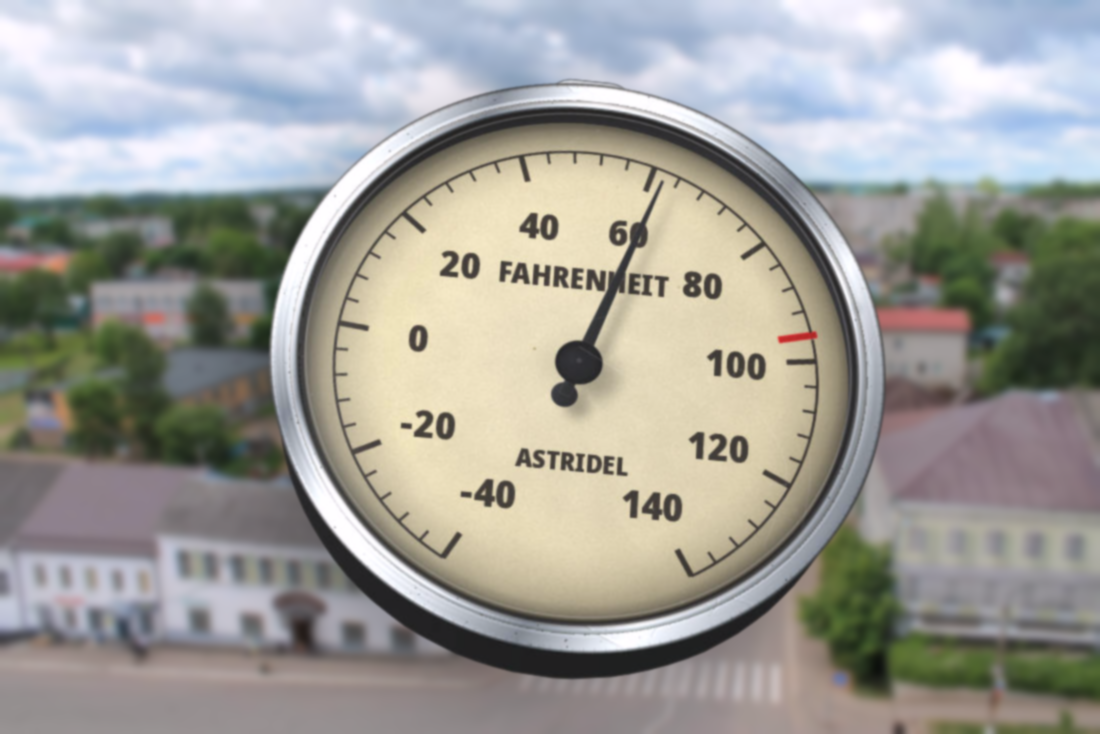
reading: °F 62
